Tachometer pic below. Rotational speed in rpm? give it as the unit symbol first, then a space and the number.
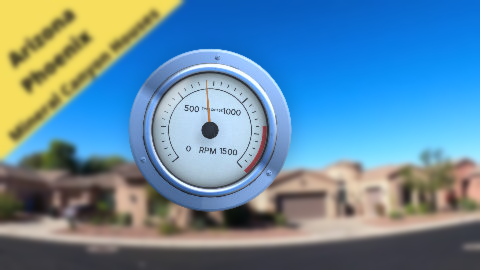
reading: rpm 700
